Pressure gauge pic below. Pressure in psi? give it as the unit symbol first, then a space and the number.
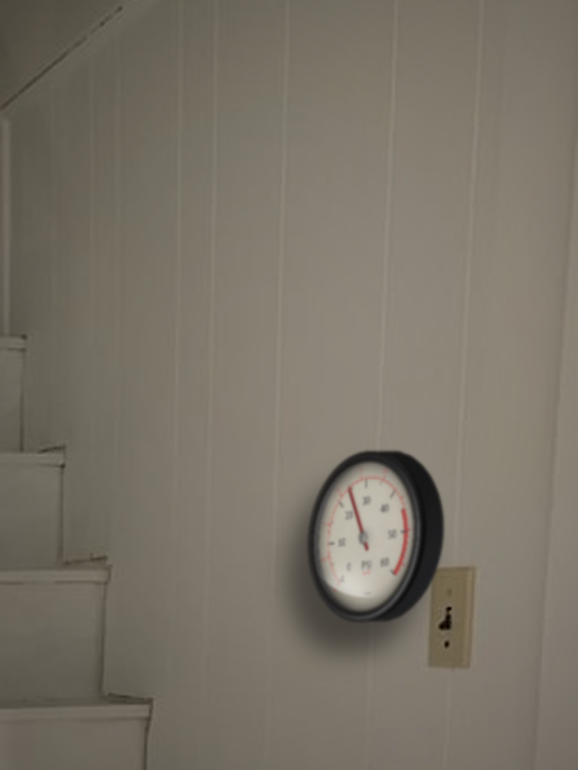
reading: psi 25
